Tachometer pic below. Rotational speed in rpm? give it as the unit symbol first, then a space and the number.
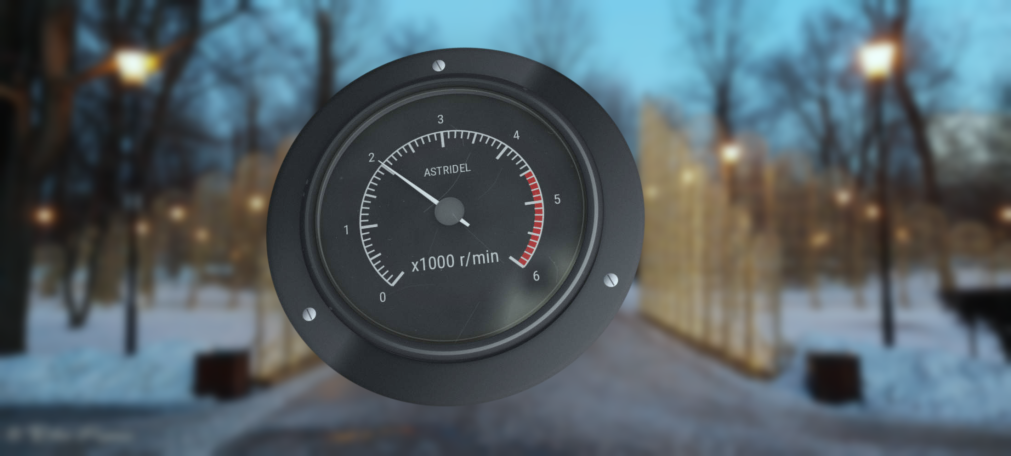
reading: rpm 2000
